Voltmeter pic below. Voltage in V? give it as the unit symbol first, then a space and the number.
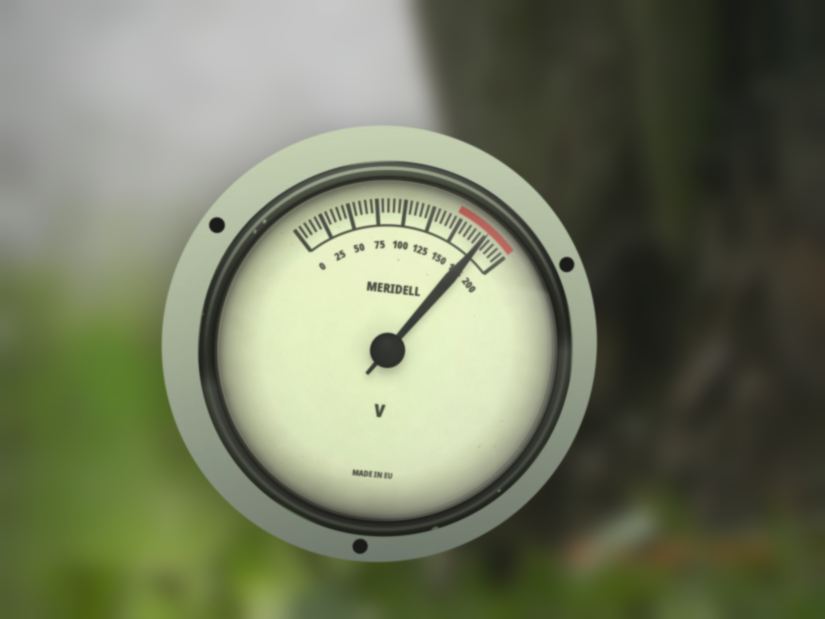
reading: V 175
